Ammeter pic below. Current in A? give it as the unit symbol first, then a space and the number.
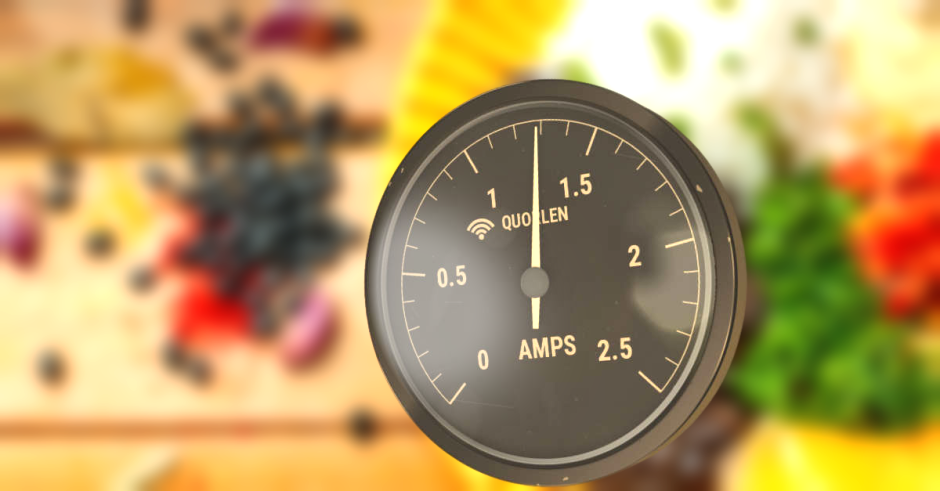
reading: A 1.3
